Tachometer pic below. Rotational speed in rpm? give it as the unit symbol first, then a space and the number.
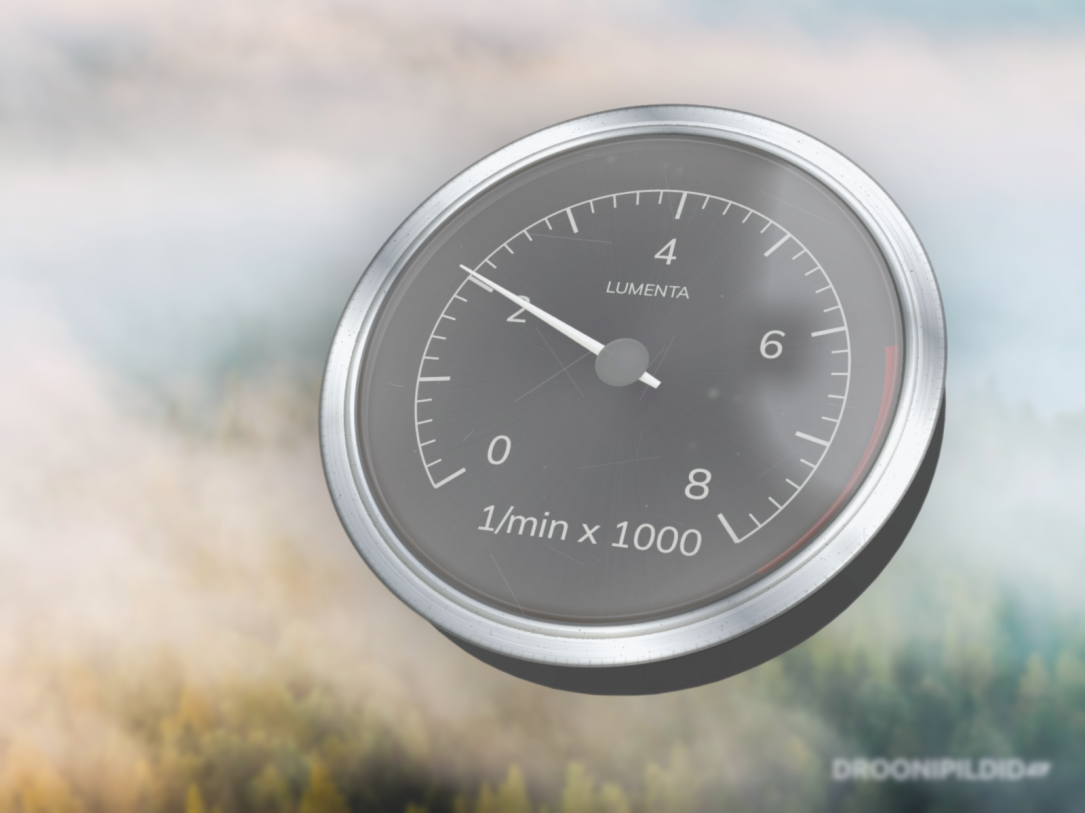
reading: rpm 2000
